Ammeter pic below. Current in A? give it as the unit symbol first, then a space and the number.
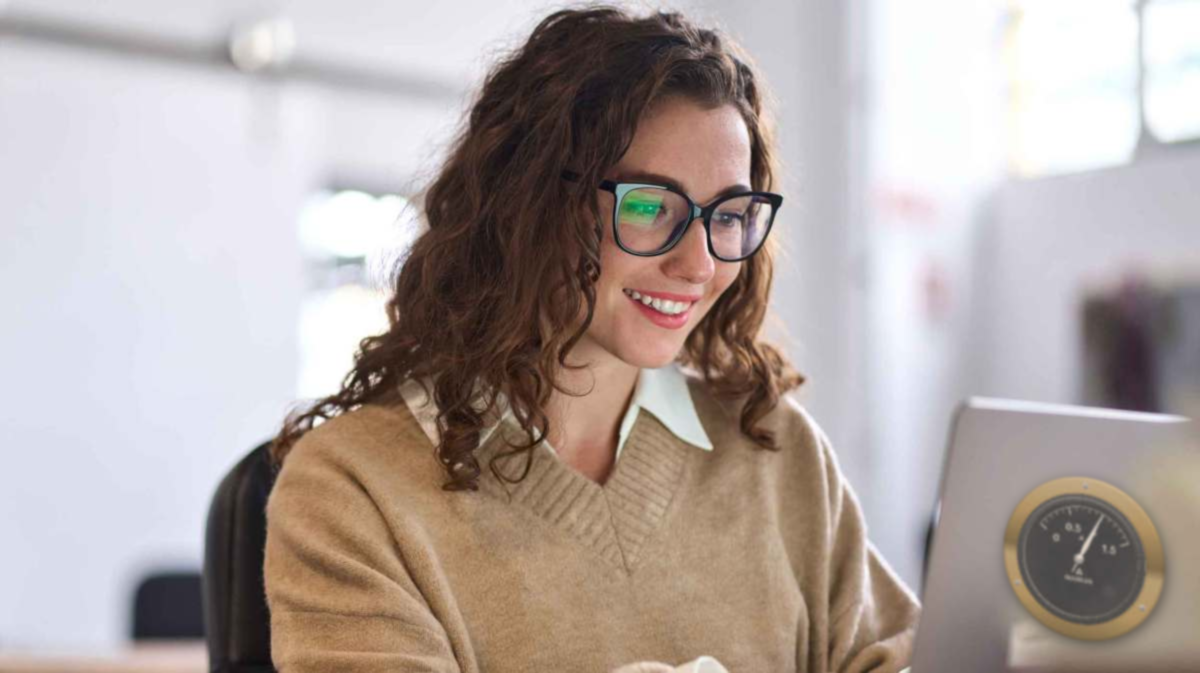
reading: A 1
